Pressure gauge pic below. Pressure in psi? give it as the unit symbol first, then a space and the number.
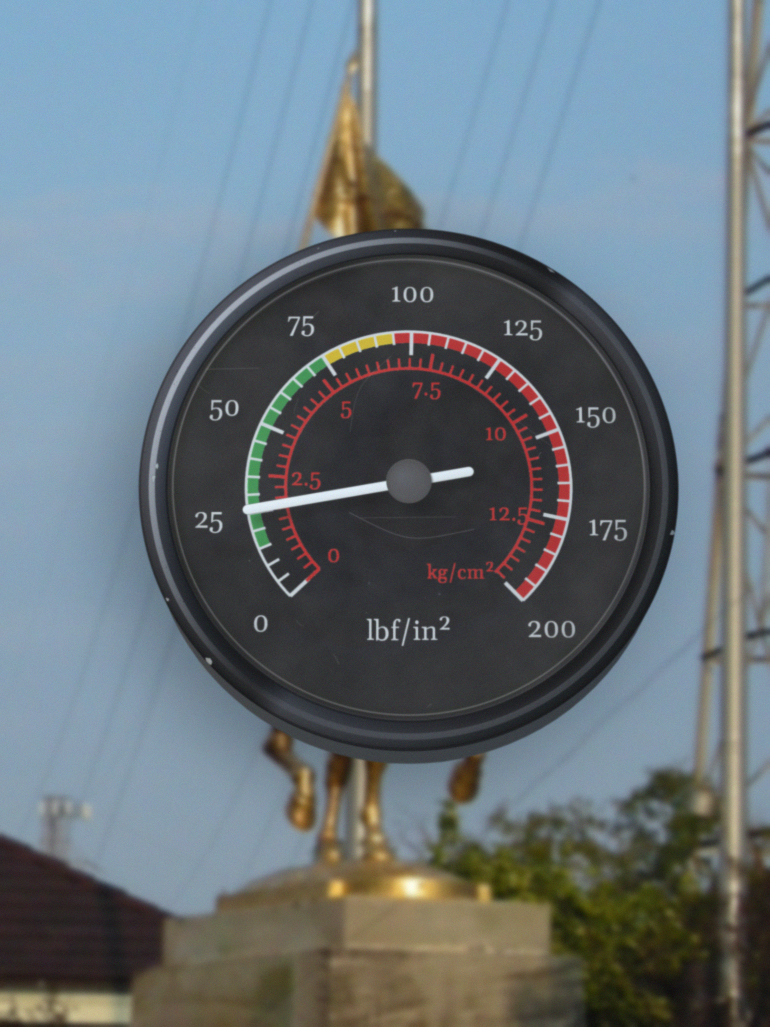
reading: psi 25
